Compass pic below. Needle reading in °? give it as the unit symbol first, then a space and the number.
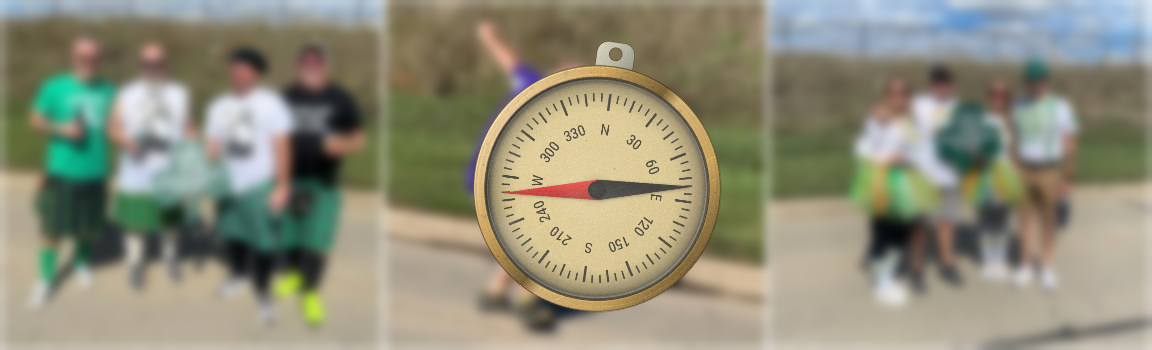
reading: ° 260
